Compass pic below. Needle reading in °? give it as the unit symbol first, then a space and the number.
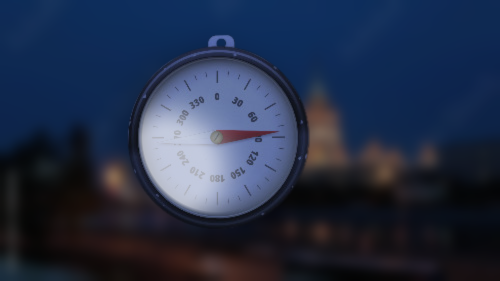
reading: ° 85
